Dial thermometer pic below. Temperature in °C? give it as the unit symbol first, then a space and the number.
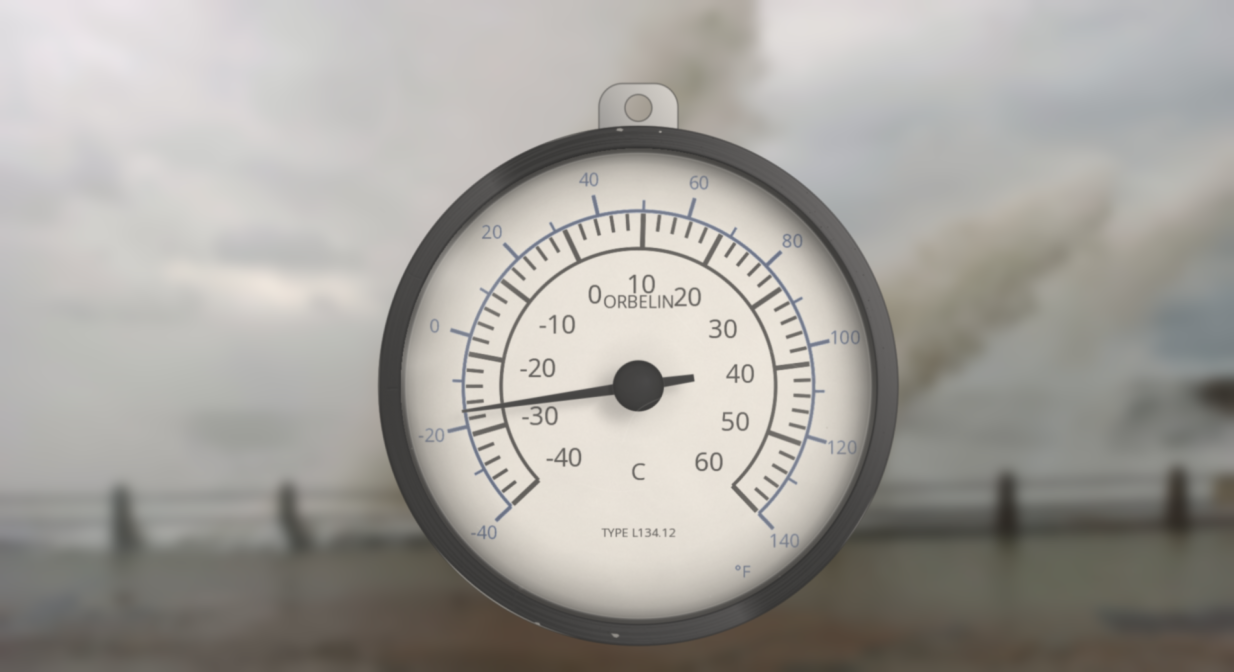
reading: °C -27
